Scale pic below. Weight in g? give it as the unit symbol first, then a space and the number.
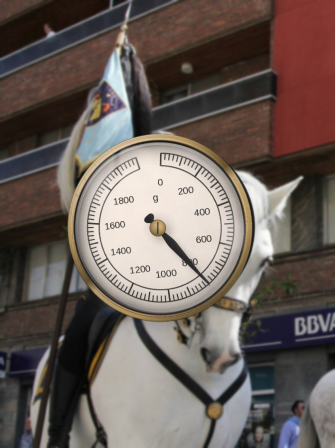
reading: g 800
